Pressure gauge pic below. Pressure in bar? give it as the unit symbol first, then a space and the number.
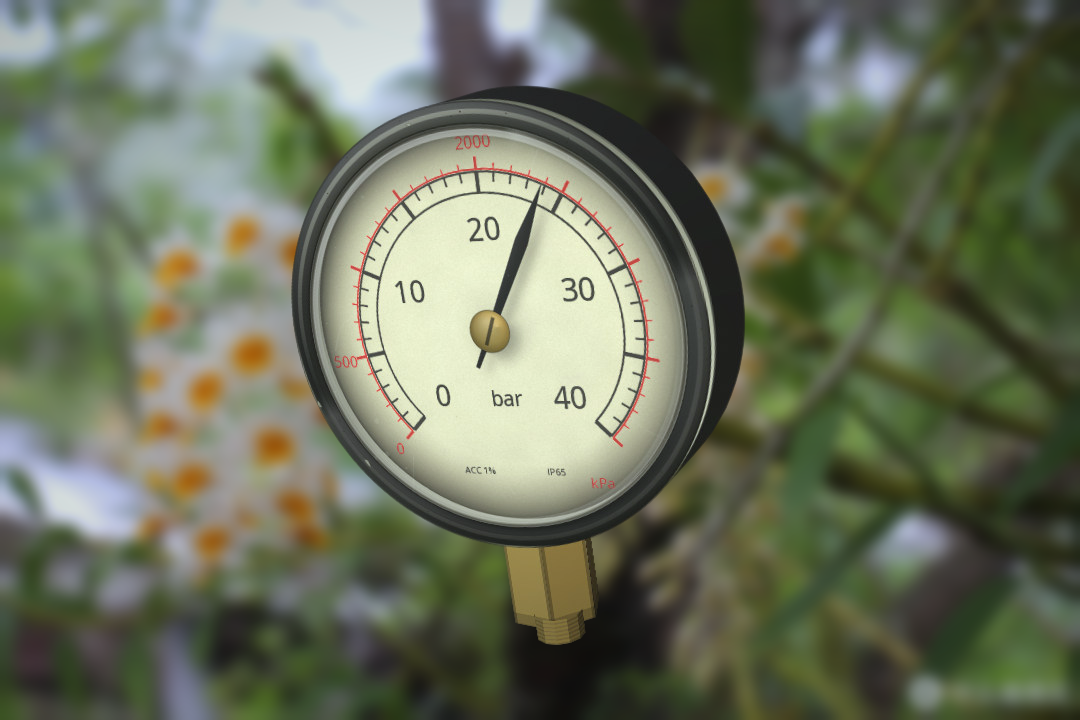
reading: bar 24
